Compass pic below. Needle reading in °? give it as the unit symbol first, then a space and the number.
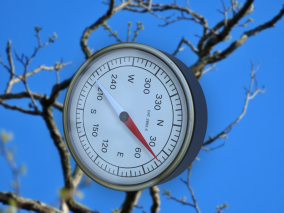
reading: ° 40
